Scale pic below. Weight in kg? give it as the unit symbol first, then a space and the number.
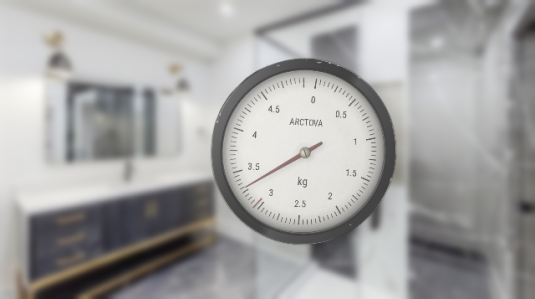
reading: kg 3.3
